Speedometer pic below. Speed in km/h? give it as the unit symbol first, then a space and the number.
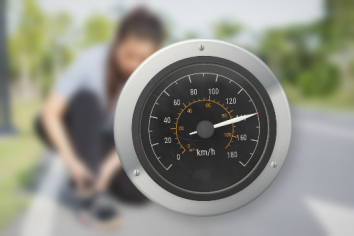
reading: km/h 140
